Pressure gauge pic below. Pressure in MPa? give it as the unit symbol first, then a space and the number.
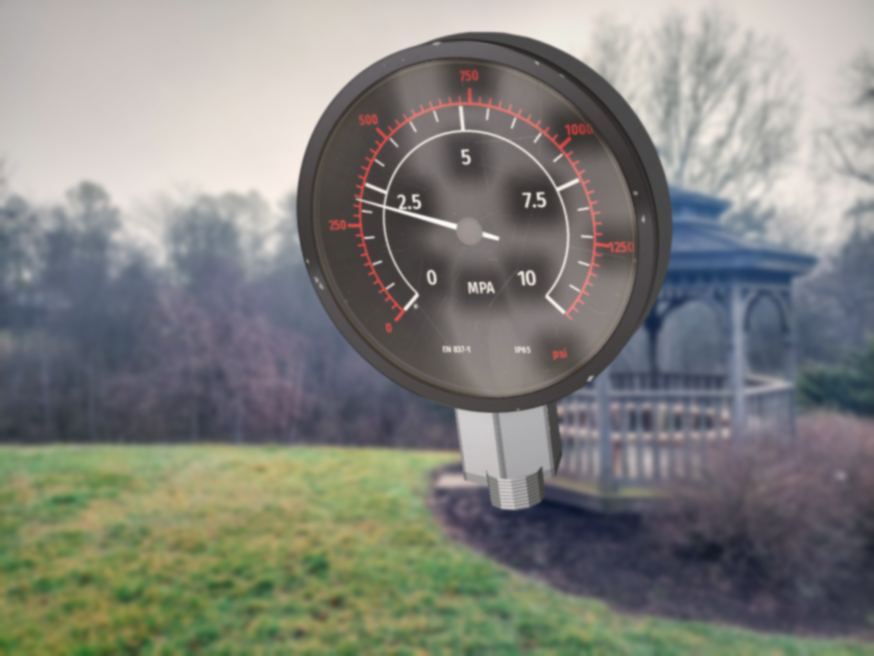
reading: MPa 2.25
